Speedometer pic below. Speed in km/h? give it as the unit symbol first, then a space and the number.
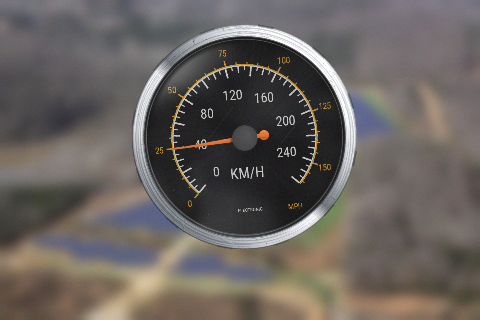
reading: km/h 40
